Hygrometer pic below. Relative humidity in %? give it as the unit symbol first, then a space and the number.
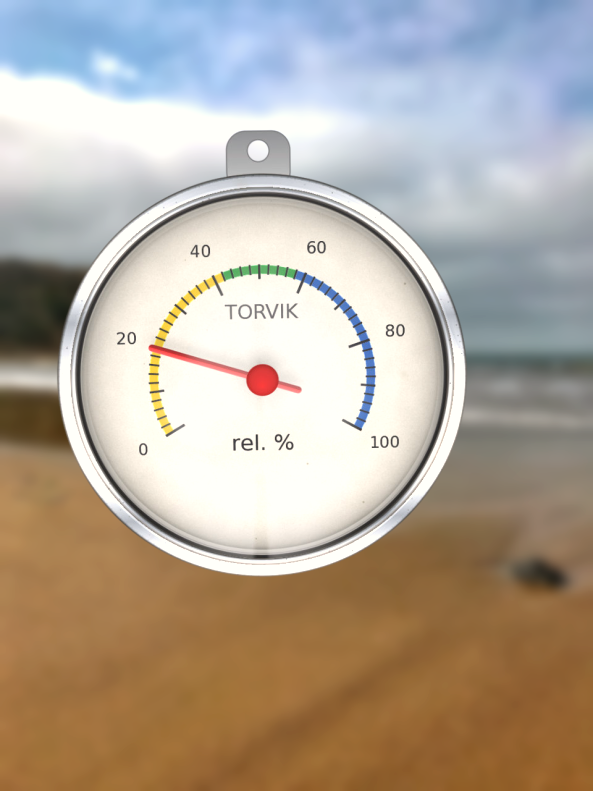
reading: % 20
